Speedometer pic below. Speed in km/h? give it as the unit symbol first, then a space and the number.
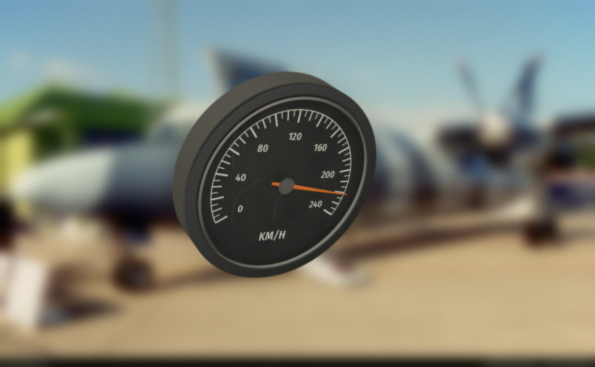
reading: km/h 220
